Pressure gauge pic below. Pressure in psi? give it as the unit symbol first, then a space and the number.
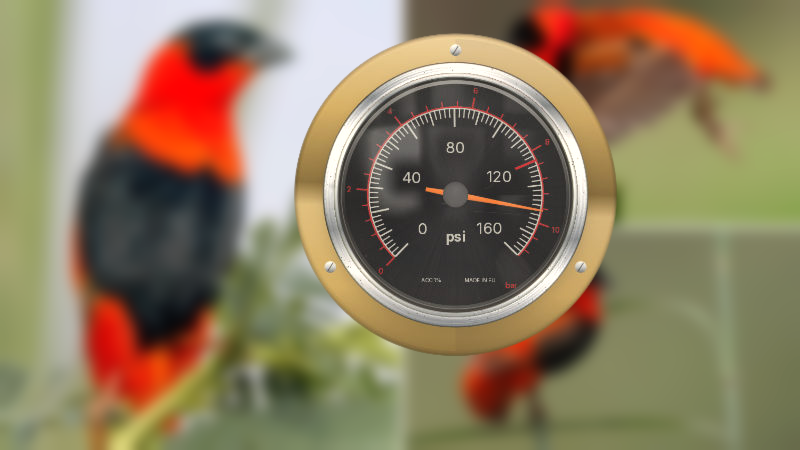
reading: psi 140
